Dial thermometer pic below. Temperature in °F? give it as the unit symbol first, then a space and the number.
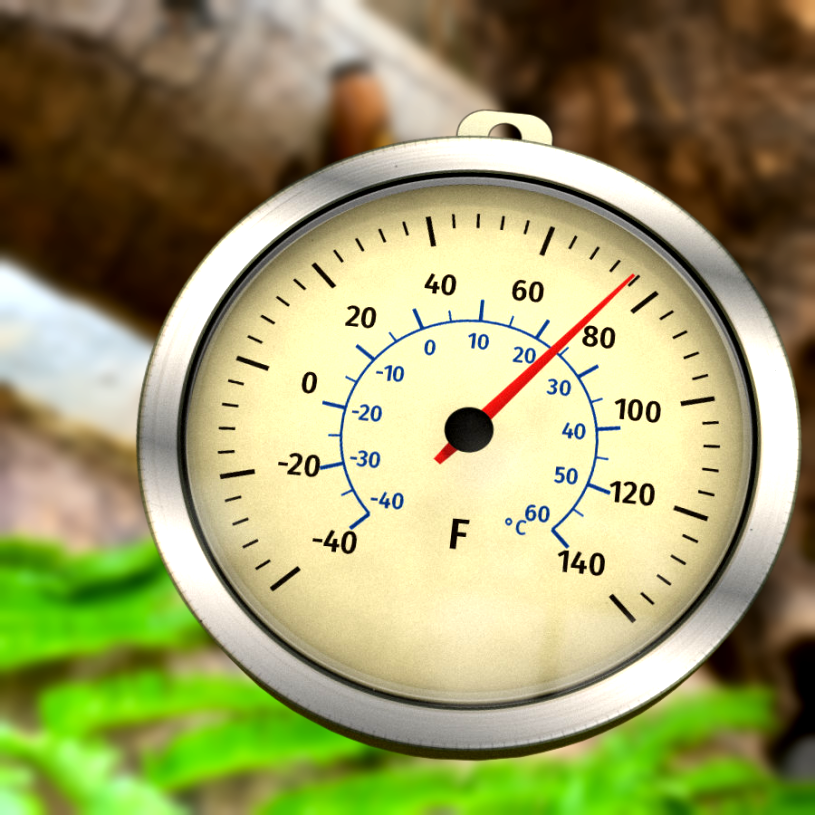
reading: °F 76
